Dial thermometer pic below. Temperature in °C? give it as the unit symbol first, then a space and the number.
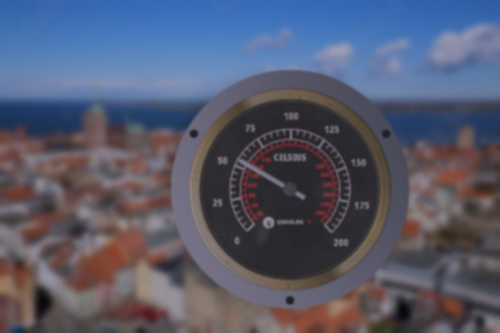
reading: °C 55
